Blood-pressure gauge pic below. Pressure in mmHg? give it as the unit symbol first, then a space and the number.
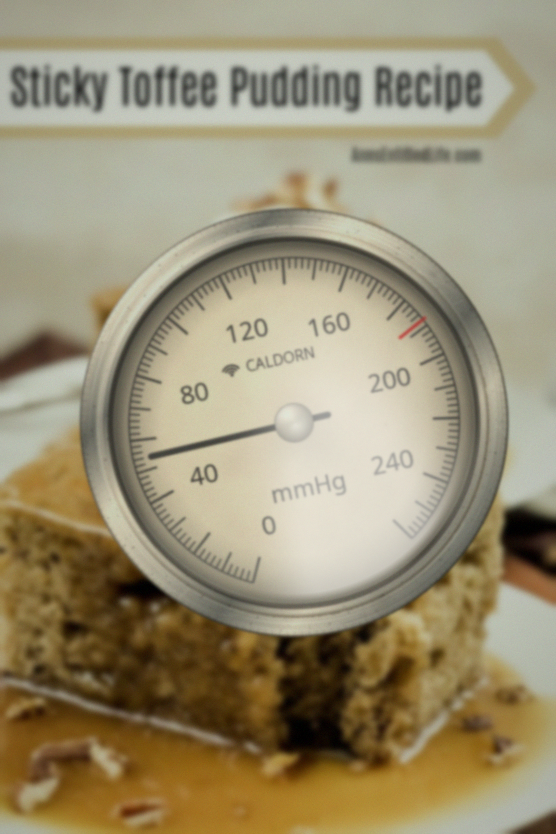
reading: mmHg 54
